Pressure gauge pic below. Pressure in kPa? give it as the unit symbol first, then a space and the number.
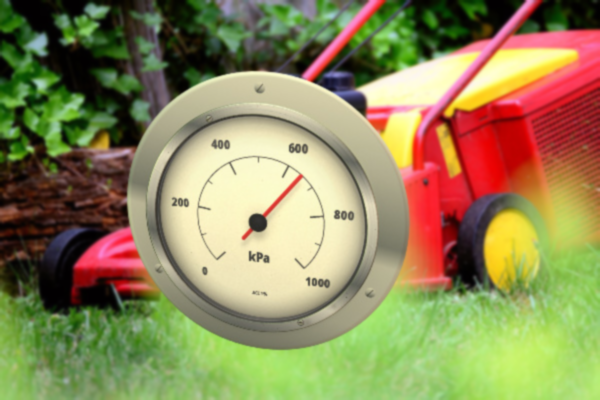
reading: kPa 650
